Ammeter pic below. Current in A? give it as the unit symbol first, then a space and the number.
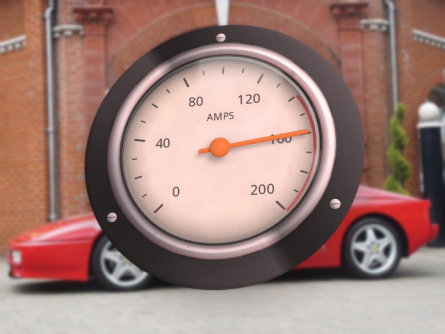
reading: A 160
